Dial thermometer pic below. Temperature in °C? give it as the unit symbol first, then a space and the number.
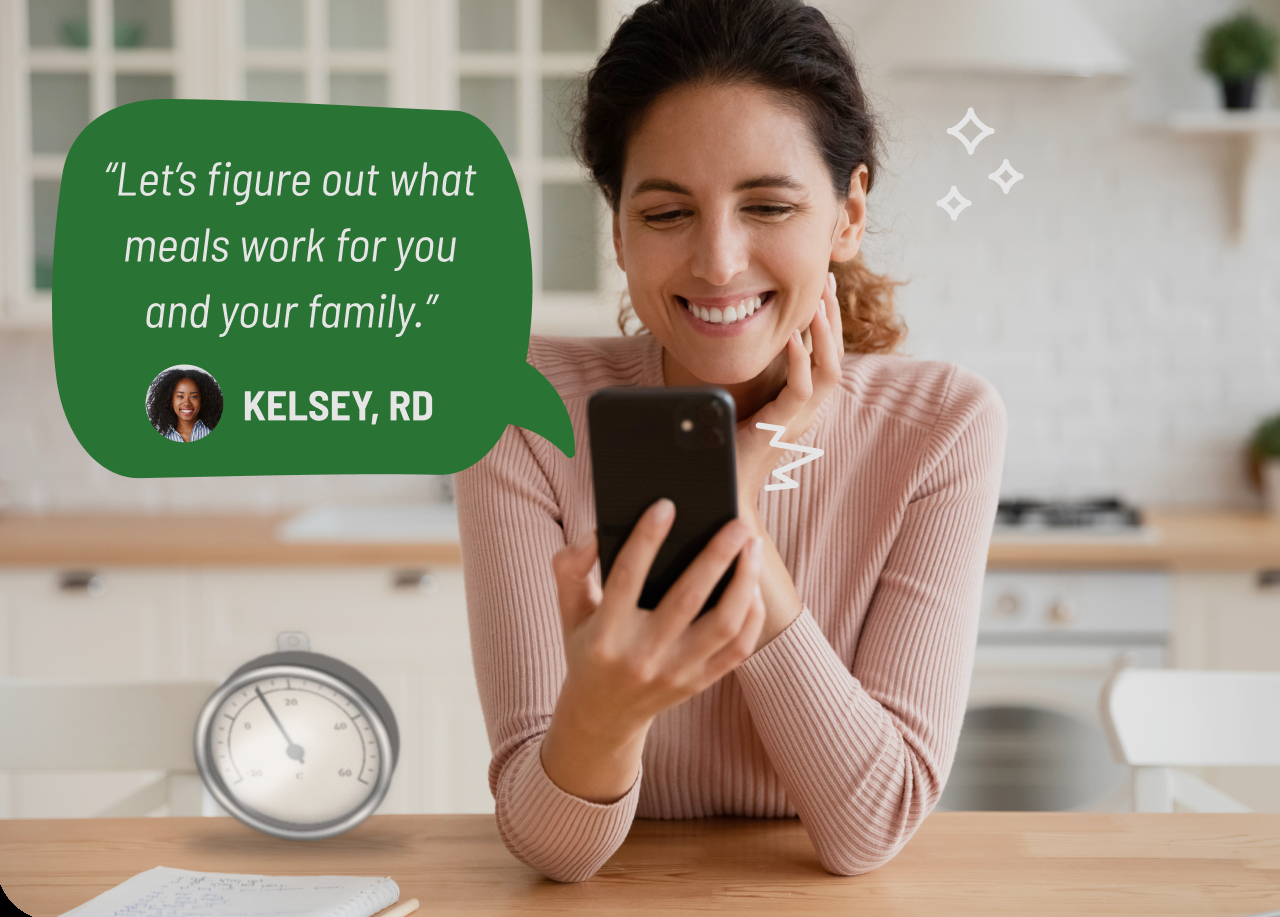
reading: °C 12
